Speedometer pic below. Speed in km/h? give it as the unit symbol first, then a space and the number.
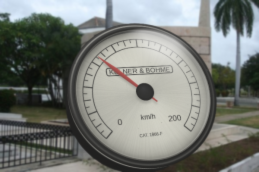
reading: km/h 65
